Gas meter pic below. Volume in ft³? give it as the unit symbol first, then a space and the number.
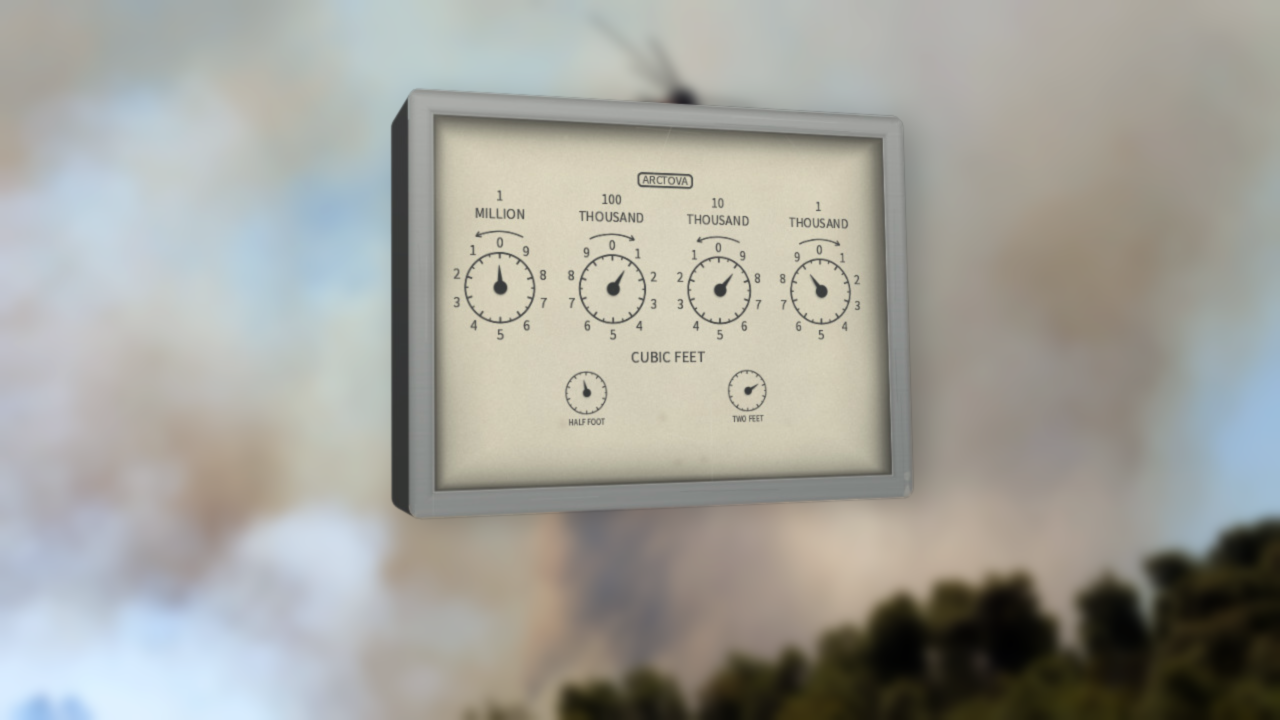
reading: ft³ 8900
